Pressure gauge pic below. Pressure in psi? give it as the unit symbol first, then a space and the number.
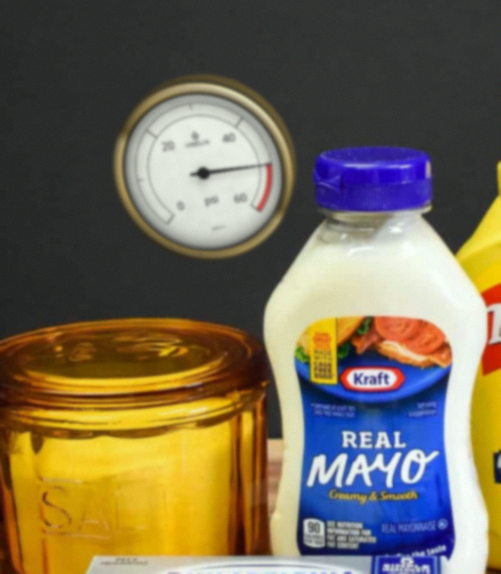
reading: psi 50
